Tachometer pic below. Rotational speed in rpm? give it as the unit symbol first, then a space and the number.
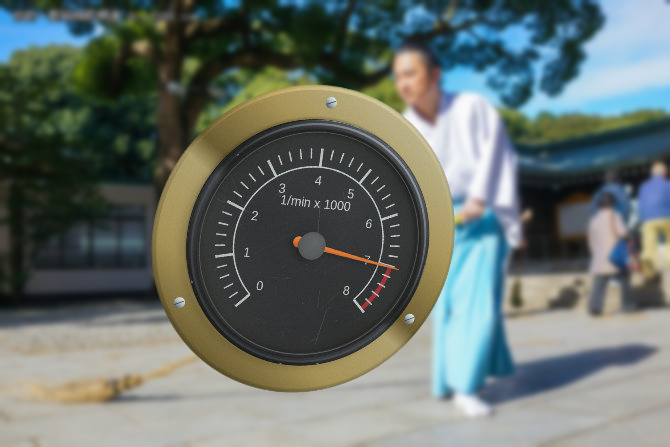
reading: rpm 7000
